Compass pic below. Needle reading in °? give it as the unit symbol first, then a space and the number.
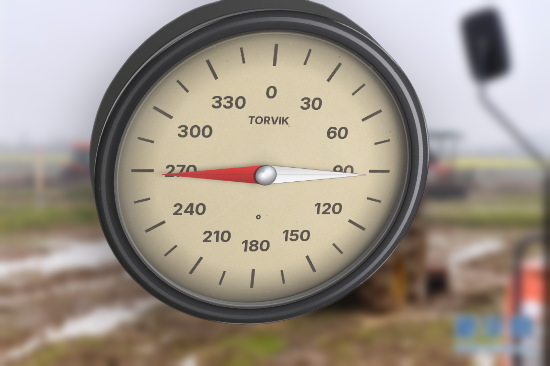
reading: ° 270
